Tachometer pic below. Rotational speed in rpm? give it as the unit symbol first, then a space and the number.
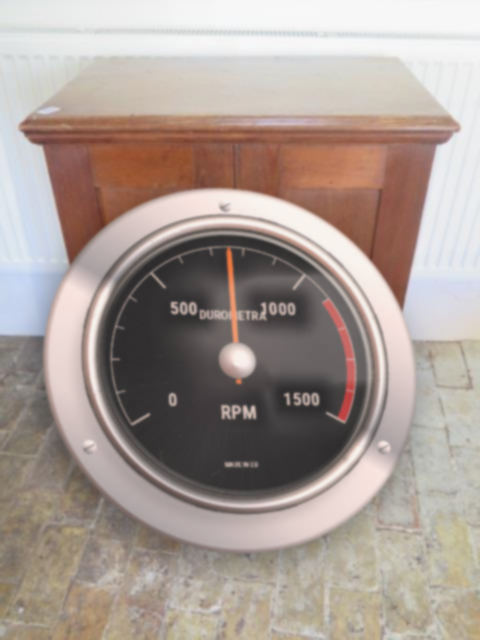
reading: rpm 750
